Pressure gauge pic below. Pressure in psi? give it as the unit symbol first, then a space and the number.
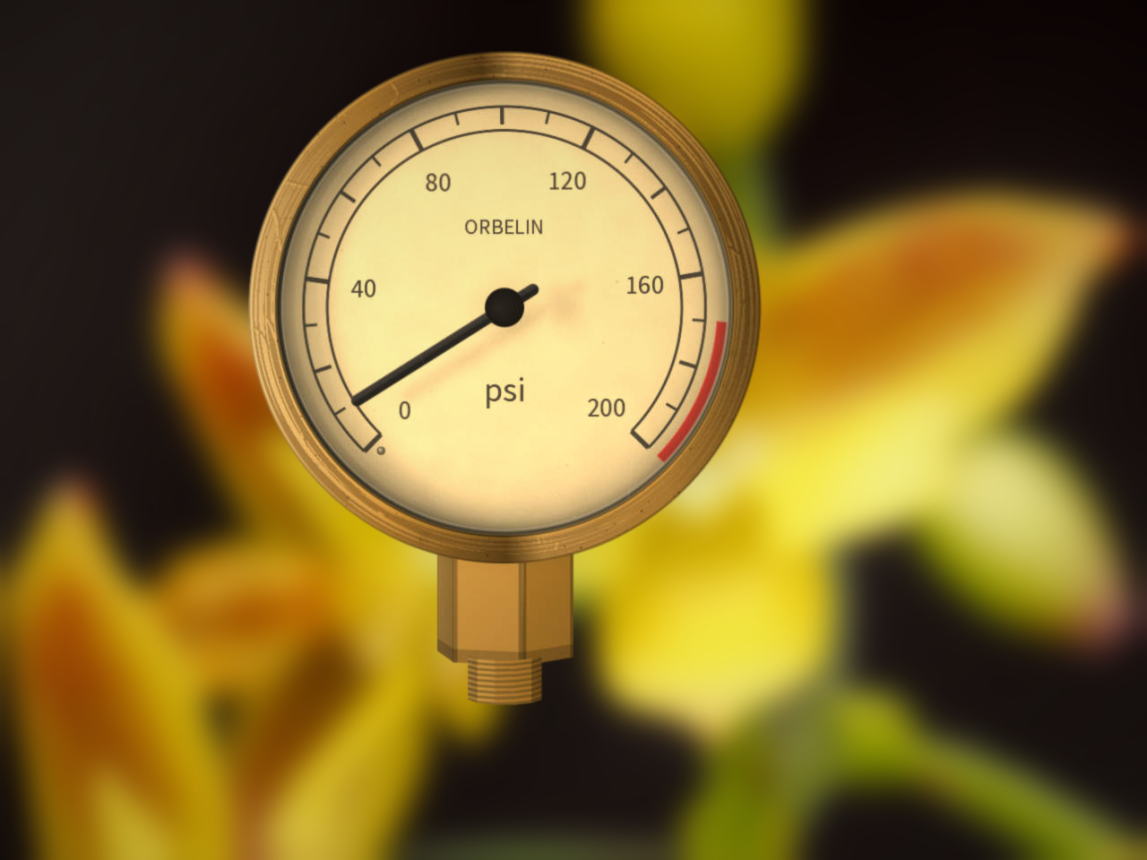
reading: psi 10
